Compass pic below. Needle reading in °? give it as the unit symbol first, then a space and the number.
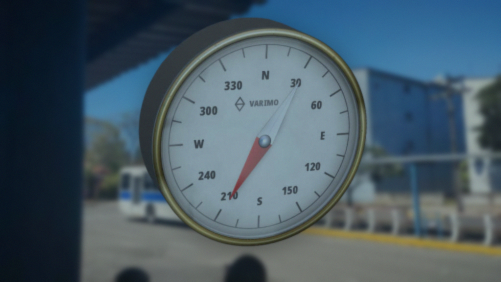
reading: ° 210
